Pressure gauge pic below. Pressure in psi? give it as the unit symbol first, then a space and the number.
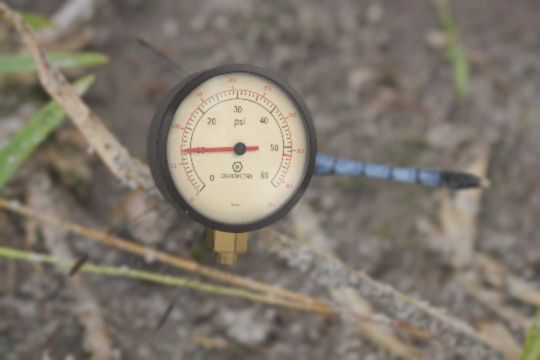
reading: psi 10
